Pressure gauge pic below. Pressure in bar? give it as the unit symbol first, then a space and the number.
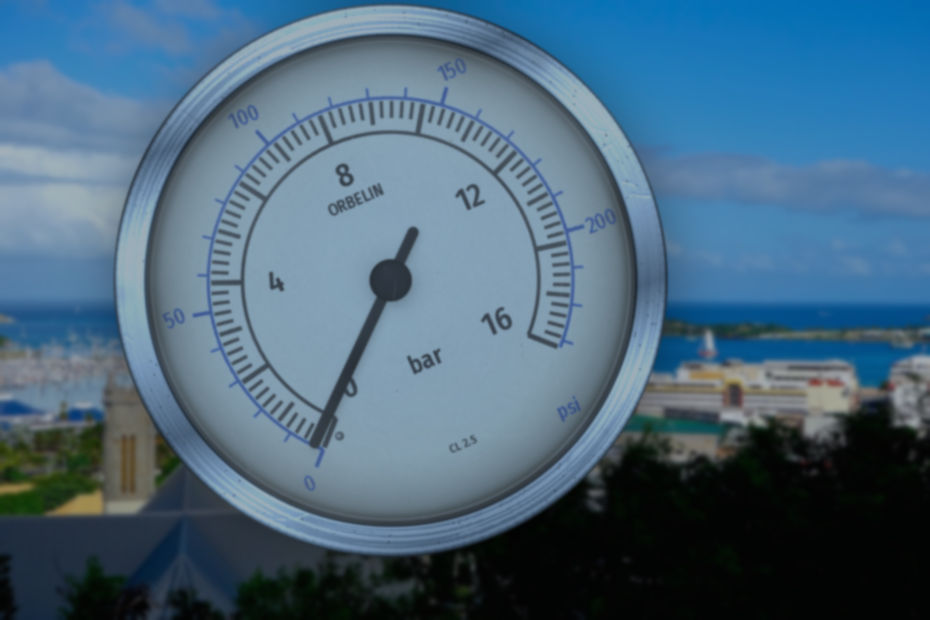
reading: bar 0.2
